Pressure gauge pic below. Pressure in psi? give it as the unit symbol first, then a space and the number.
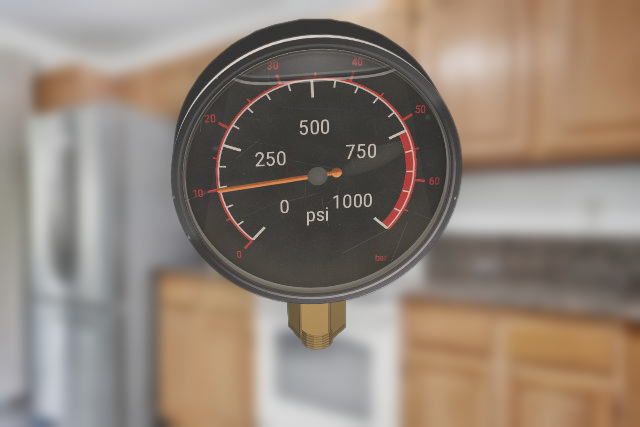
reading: psi 150
